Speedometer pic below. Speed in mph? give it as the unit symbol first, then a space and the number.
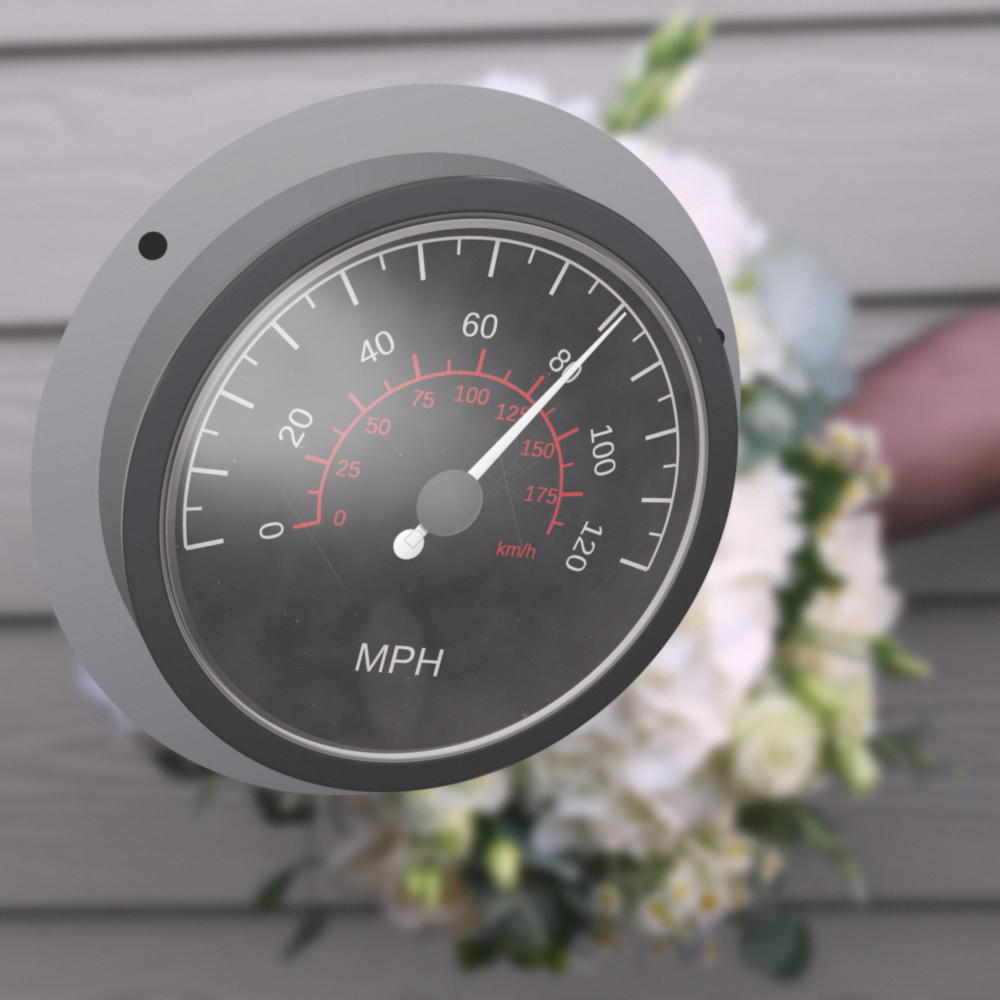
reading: mph 80
